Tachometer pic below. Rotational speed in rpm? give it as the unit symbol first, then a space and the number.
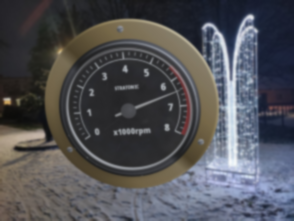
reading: rpm 6400
